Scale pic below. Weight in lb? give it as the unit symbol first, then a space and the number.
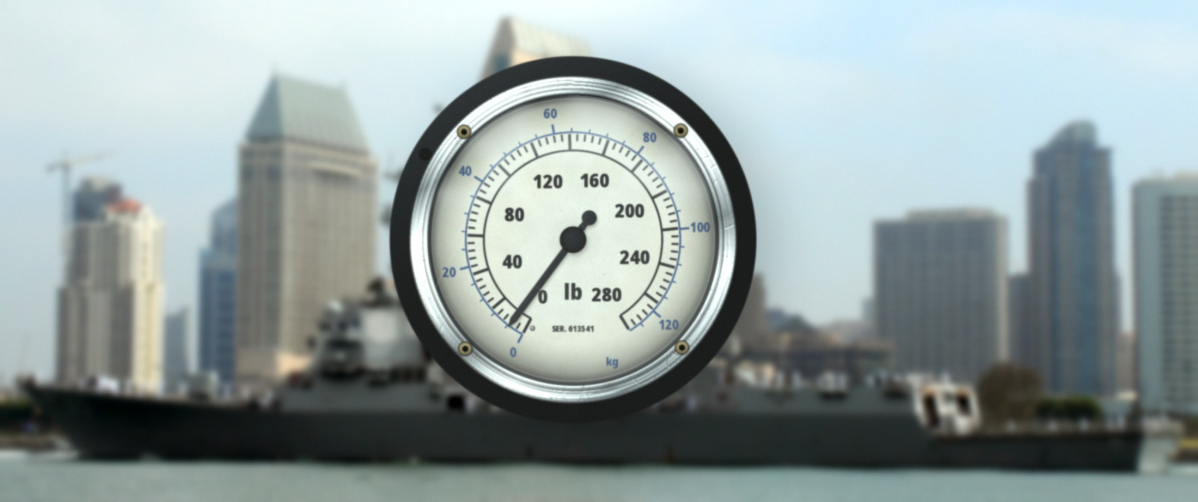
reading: lb 8
